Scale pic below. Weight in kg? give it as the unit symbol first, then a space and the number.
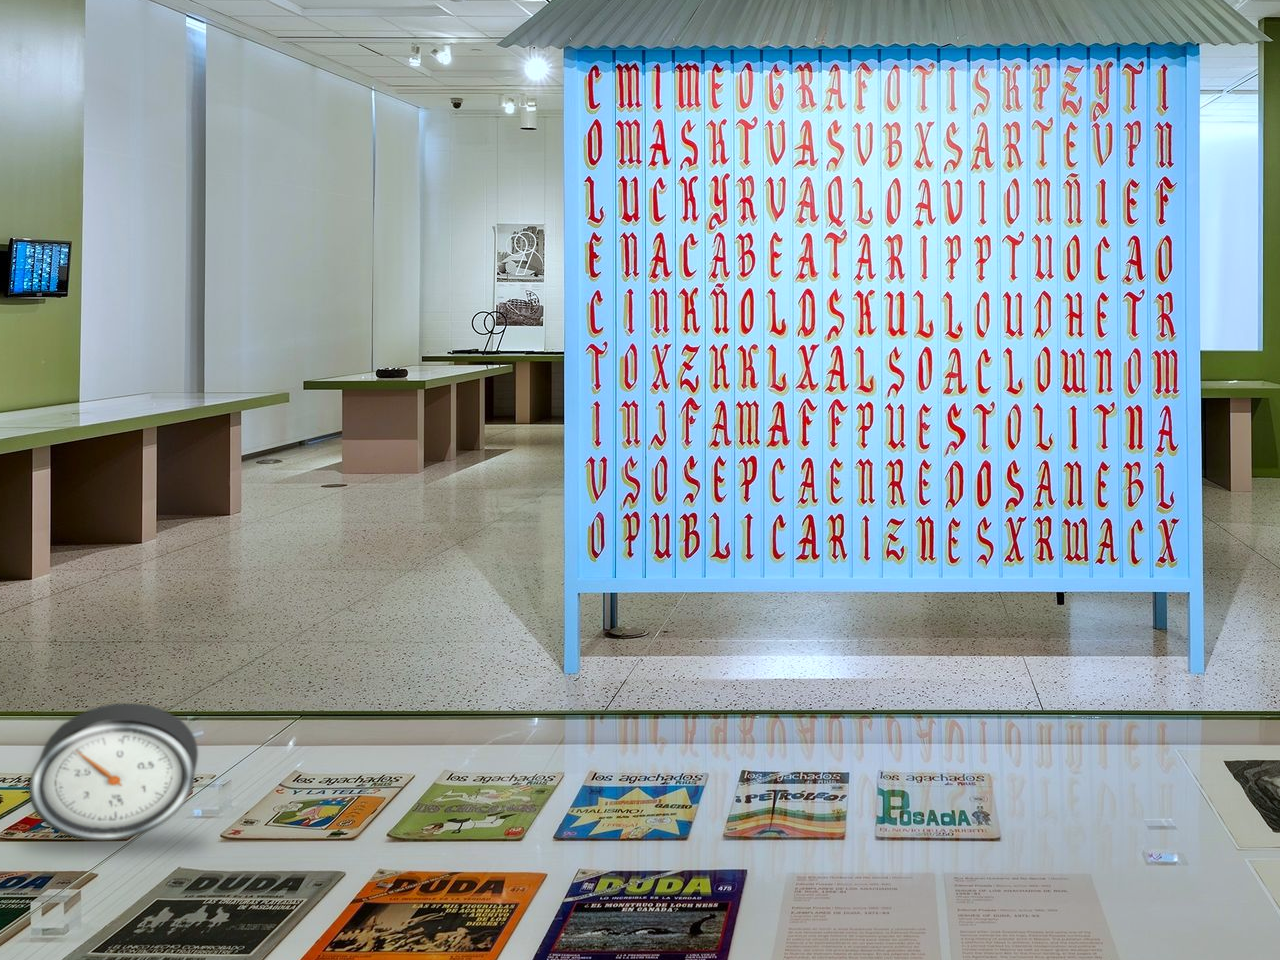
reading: kg 2.75
